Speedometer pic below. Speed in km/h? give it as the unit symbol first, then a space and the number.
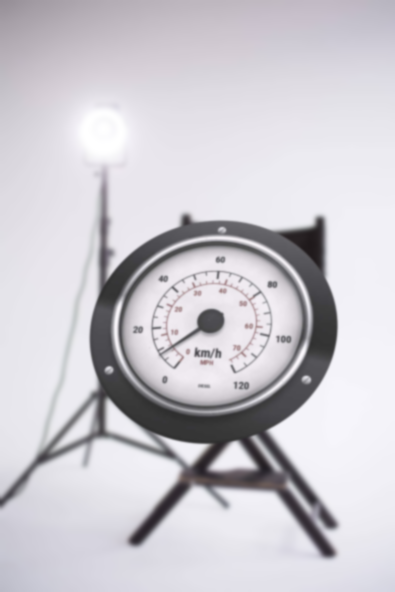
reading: km/h 7.5
